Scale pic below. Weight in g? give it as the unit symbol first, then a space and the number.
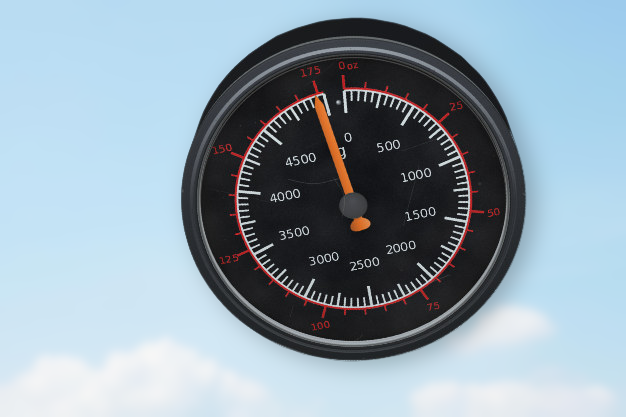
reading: g 4950
